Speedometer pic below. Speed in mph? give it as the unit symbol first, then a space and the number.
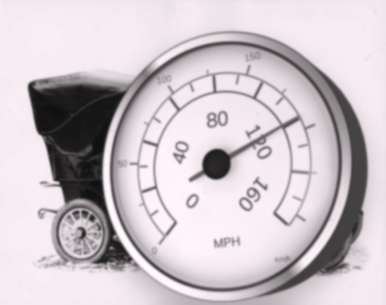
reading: mph 120
